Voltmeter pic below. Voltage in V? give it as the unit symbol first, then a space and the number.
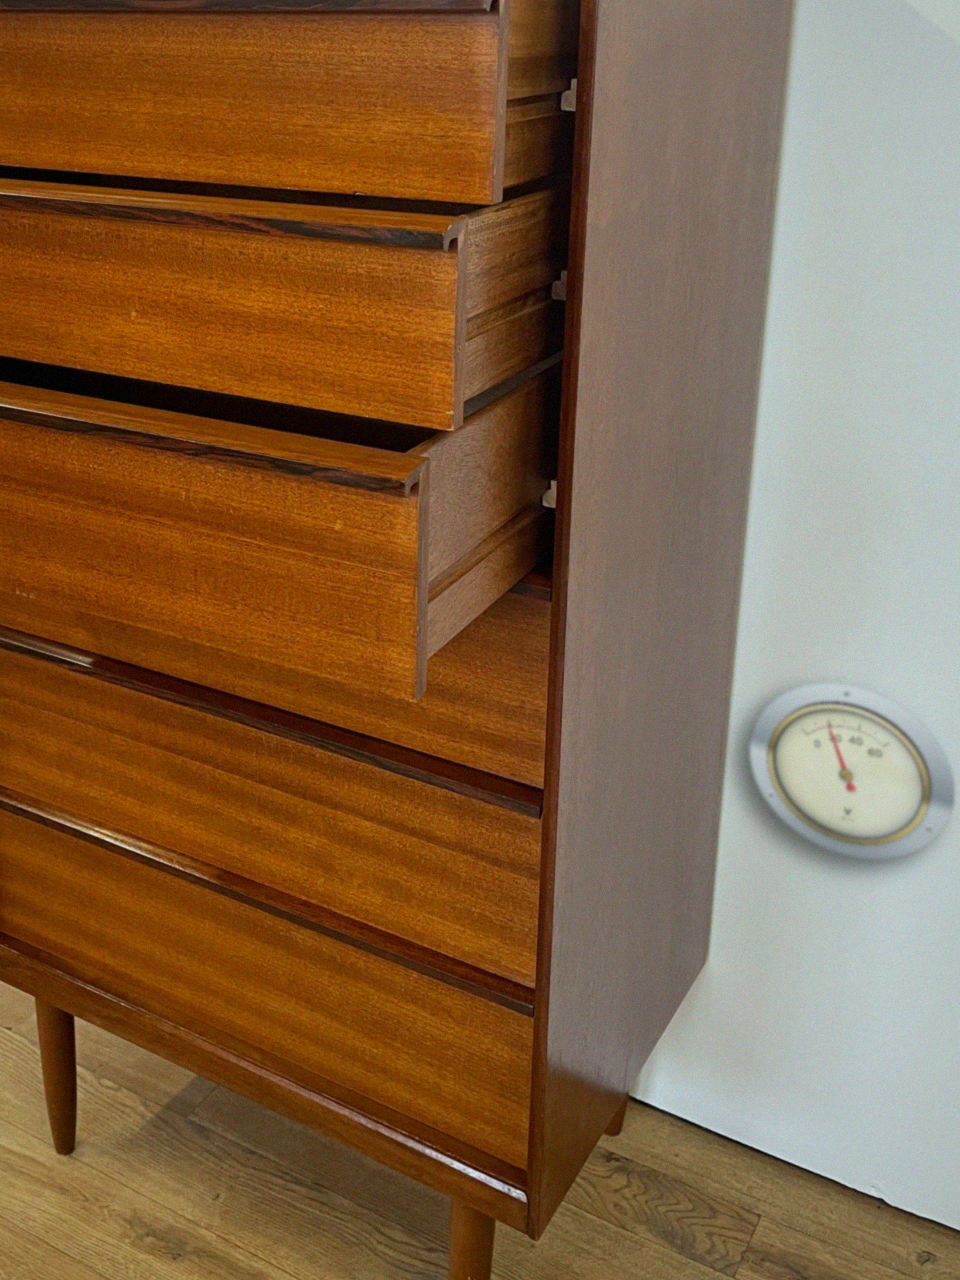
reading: V 20
